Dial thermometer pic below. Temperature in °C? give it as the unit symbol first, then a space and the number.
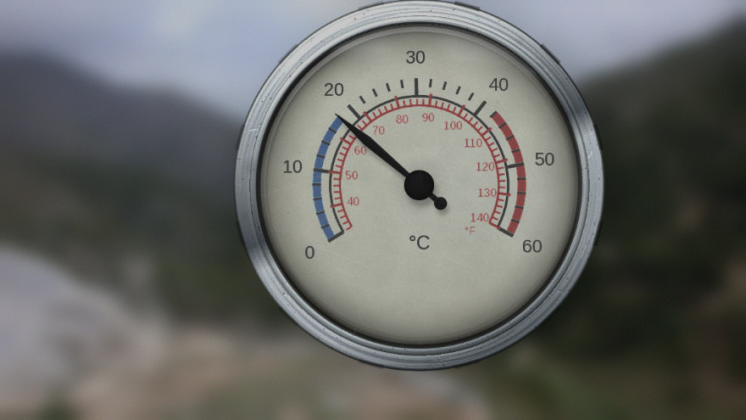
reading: °C 18
